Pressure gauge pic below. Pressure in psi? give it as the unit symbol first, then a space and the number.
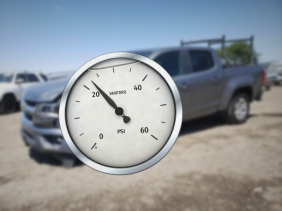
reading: psi 22.5
